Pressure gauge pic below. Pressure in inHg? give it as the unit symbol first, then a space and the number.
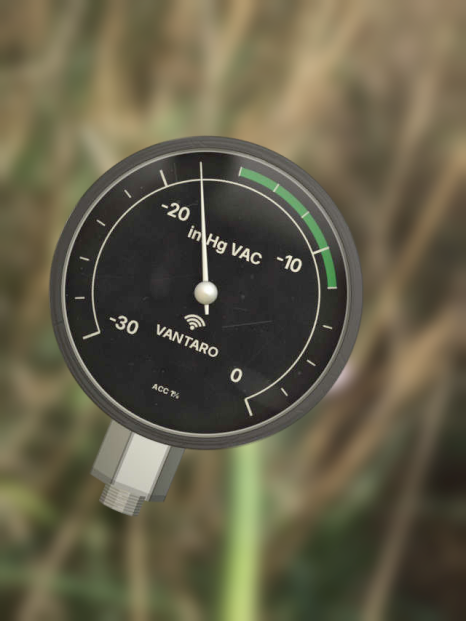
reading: inHg -18
